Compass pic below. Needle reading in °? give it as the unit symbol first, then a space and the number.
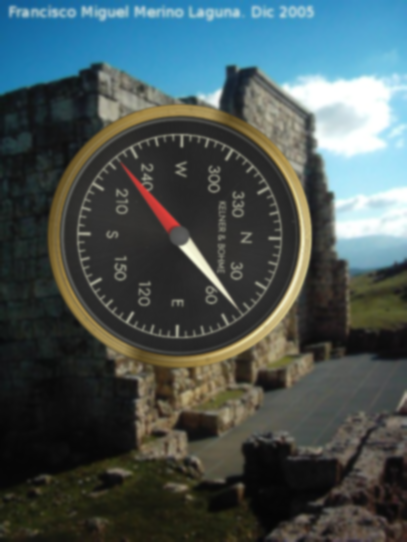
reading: ° 230
